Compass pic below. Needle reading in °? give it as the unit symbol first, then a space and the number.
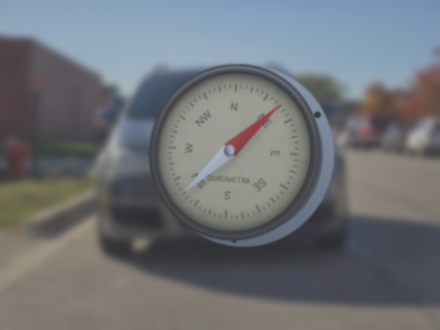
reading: ° 45
